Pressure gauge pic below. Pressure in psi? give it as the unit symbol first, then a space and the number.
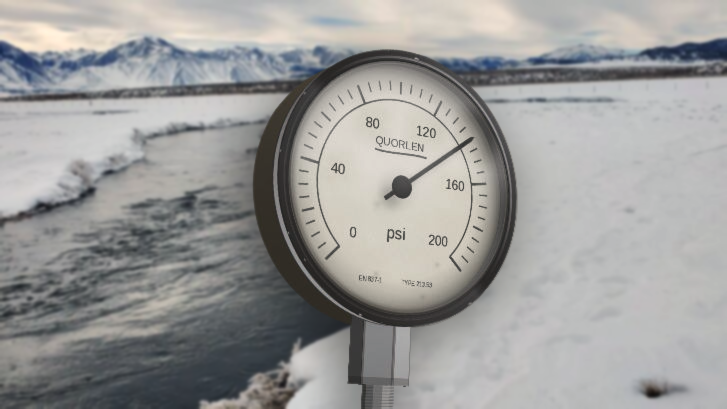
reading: psi 140
